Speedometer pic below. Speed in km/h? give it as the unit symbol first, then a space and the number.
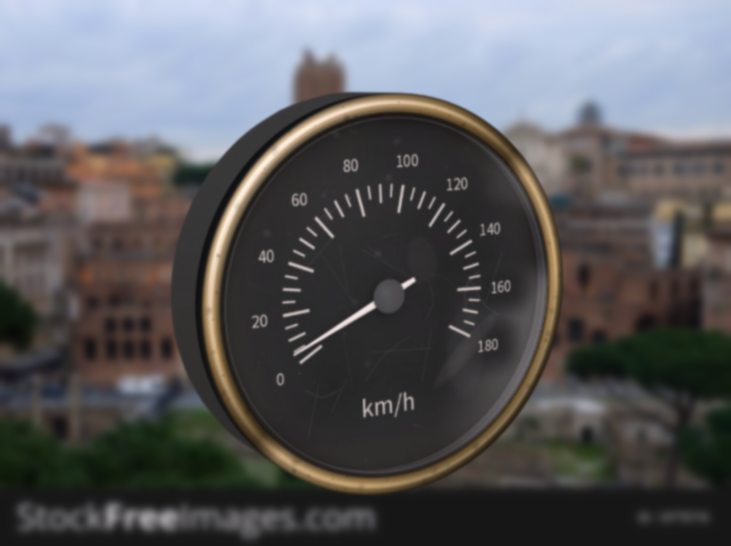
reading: km/h 5
